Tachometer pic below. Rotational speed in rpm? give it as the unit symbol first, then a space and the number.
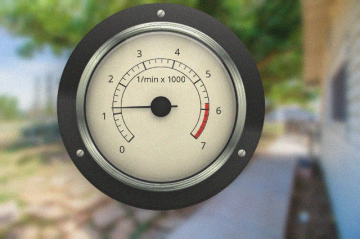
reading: rpm 1200
